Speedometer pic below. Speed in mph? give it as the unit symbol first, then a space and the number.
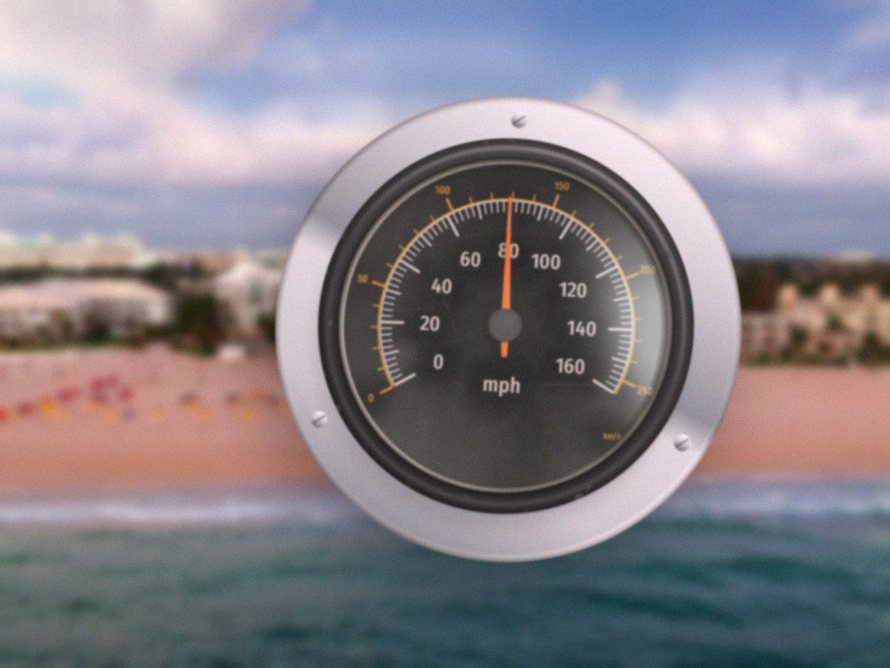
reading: mph 80
